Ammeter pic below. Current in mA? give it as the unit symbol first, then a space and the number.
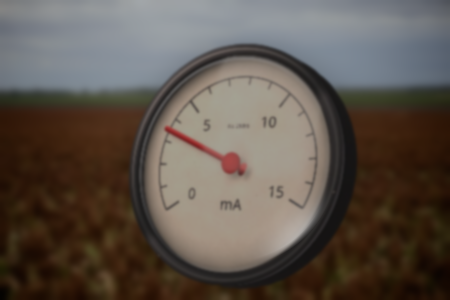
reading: mA 3.5
